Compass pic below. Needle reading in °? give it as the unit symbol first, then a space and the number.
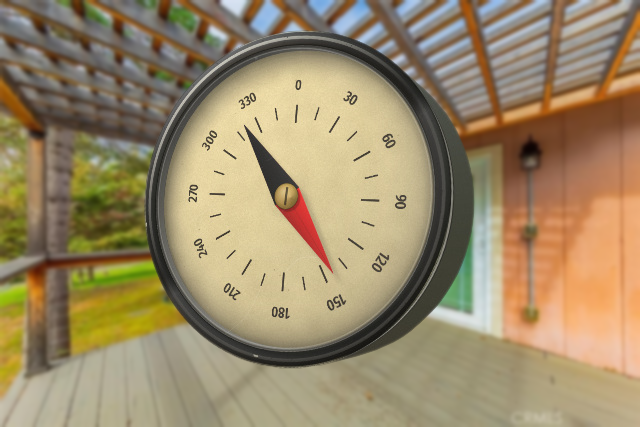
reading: ° 142.5
